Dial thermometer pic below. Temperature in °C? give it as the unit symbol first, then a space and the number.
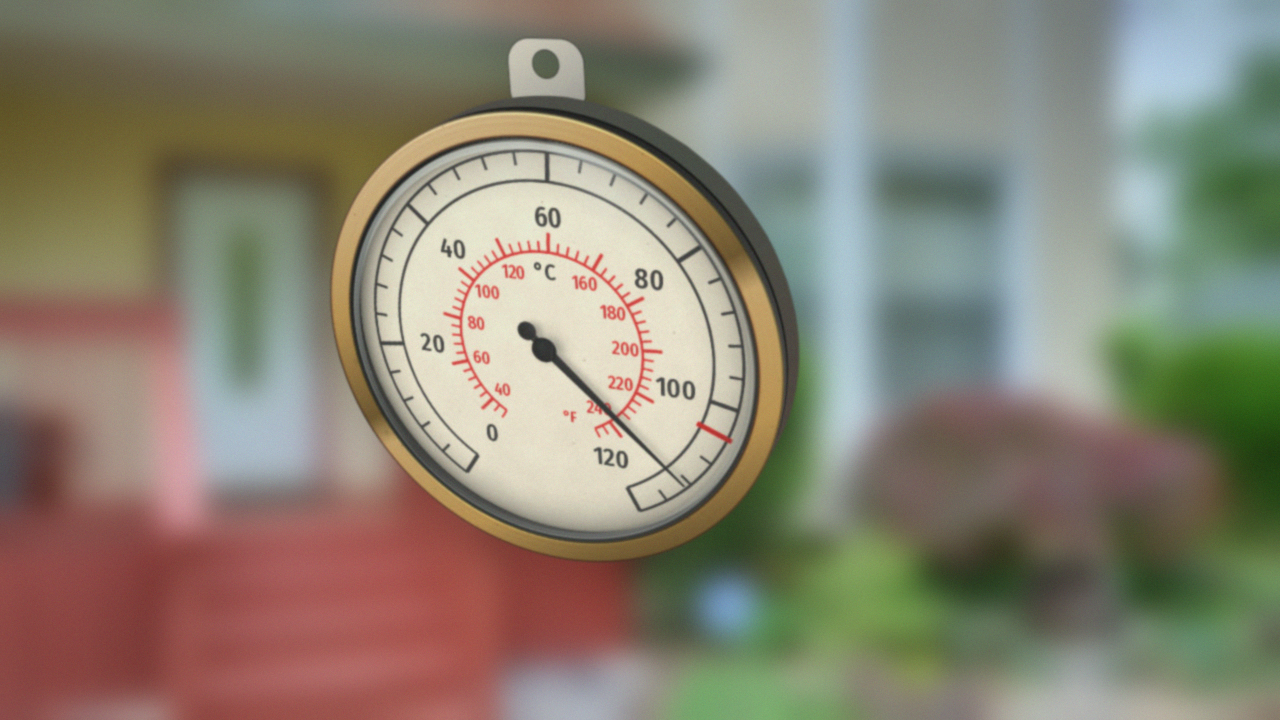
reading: °C 112
